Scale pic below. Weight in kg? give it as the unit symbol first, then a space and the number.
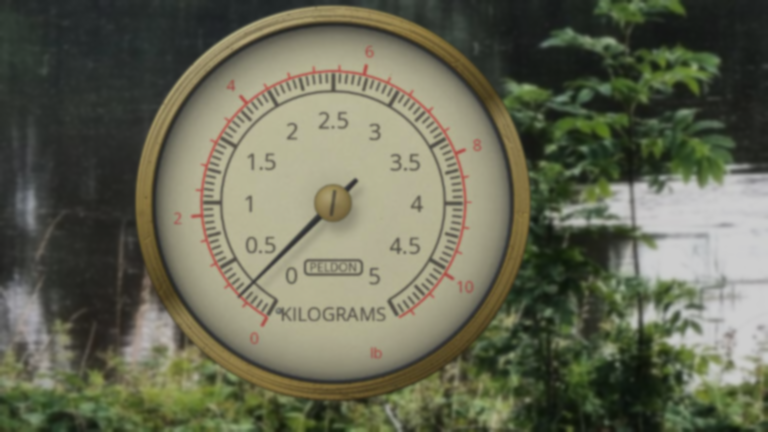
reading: kg 0.25
